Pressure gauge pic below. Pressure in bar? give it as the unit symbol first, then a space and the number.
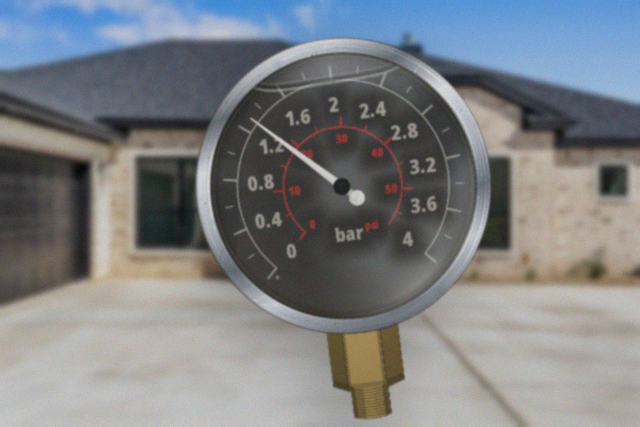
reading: bar 1.3
